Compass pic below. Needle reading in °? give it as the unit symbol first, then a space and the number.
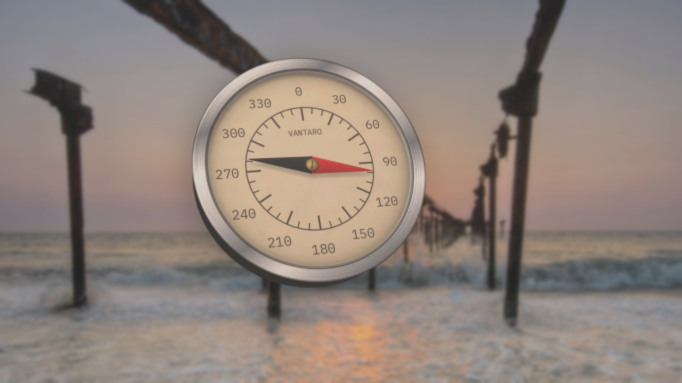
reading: ° 100
